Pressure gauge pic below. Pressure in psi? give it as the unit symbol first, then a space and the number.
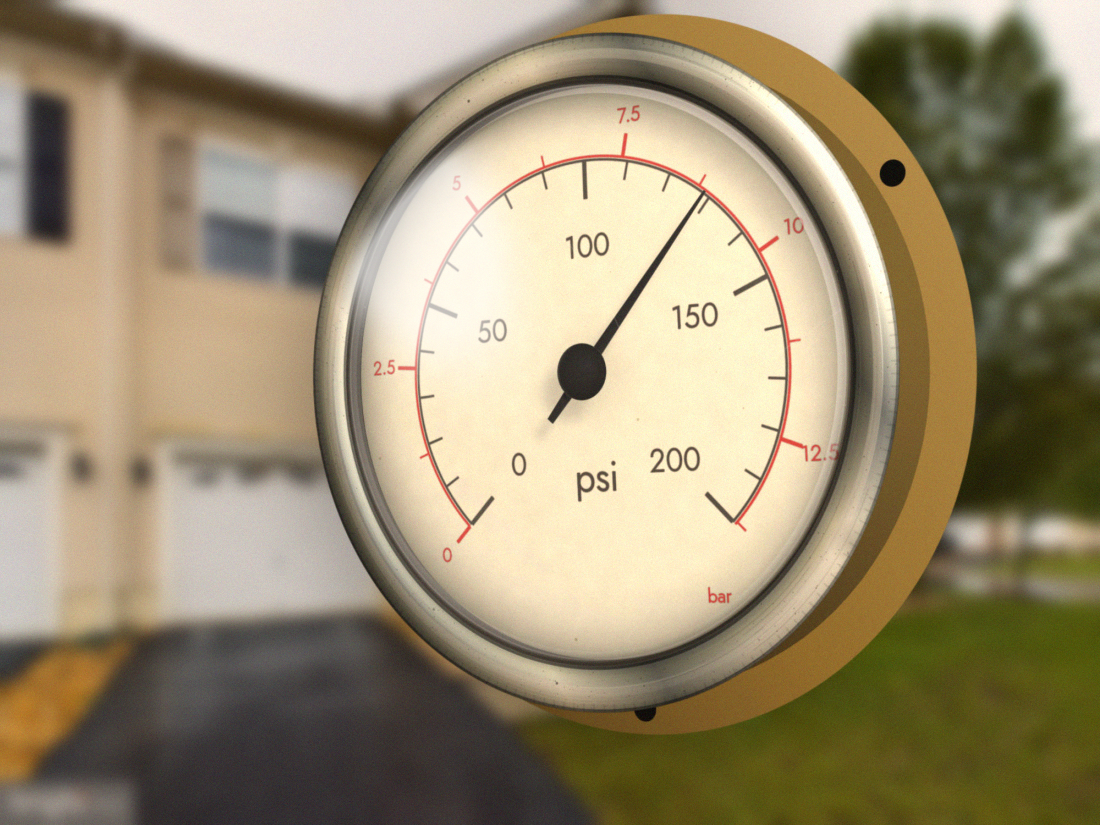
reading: psi 130
